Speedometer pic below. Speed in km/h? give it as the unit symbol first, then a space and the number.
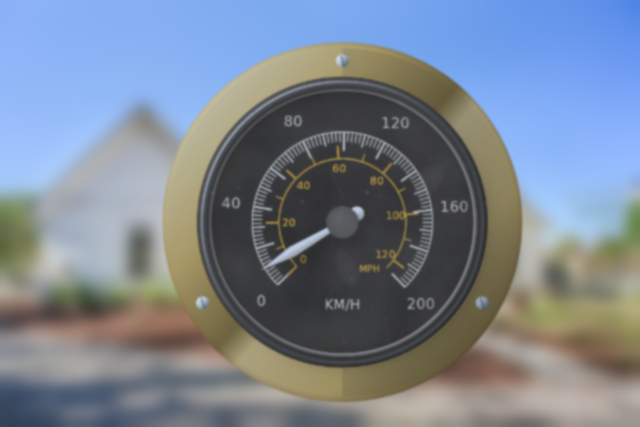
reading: km/h 10
